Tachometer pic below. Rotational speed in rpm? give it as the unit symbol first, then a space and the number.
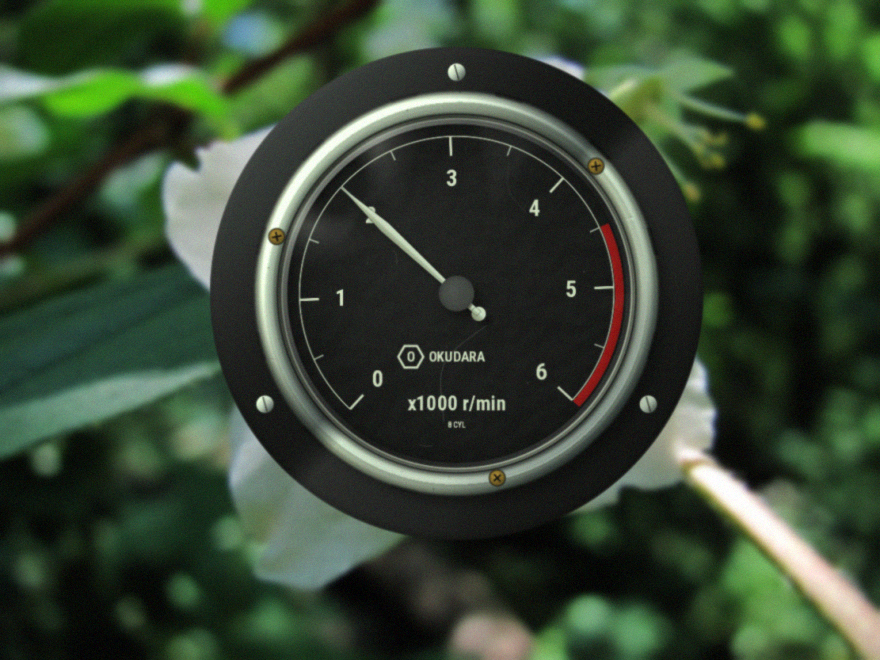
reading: rpm 2000
